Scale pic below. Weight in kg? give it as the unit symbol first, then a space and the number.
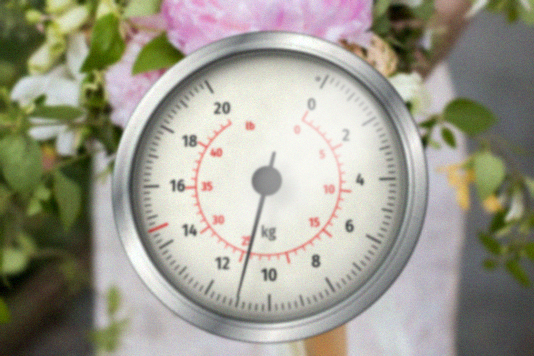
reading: kg 11
